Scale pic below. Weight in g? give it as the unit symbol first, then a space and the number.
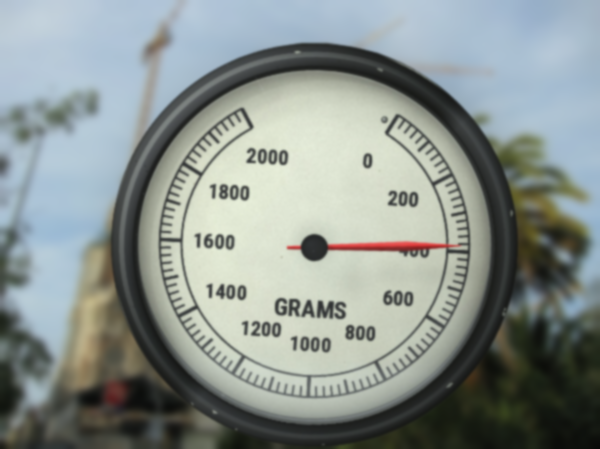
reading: g 380
